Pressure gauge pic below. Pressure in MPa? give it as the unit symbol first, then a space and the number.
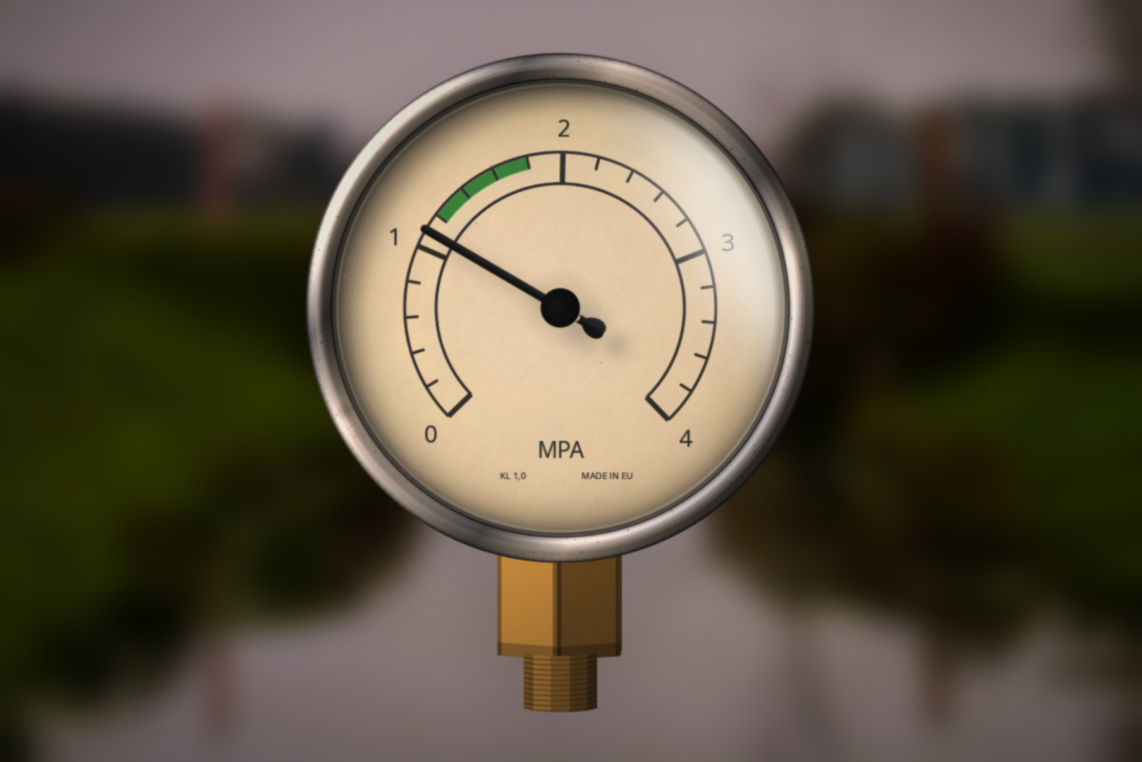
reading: MPa 1.1
